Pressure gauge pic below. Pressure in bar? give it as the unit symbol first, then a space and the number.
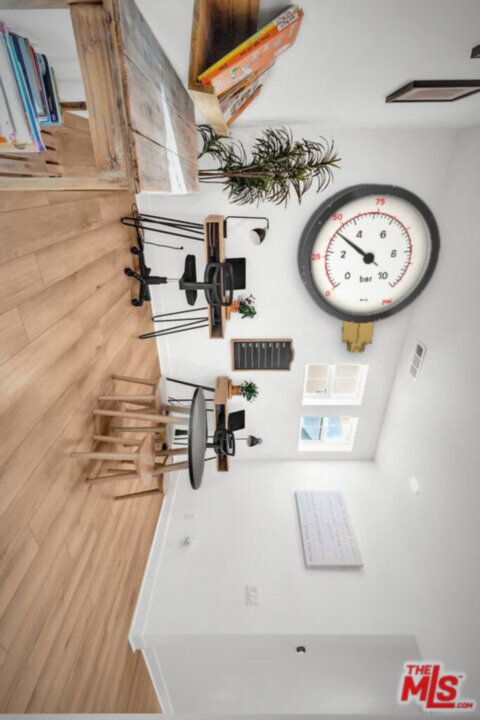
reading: bar 3
